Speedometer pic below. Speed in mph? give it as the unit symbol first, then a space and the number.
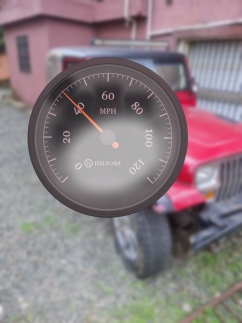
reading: mph 40
